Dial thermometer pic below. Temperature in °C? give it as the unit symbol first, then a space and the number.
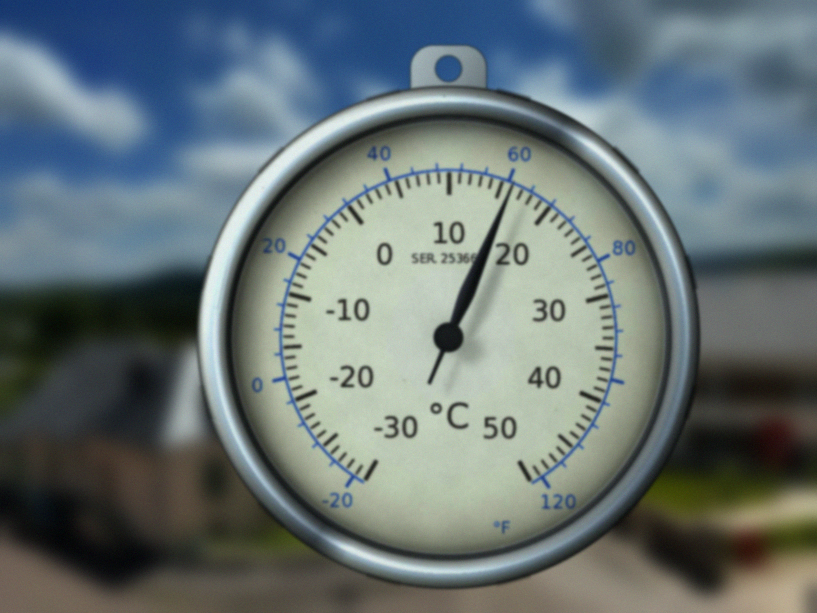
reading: °C 16
